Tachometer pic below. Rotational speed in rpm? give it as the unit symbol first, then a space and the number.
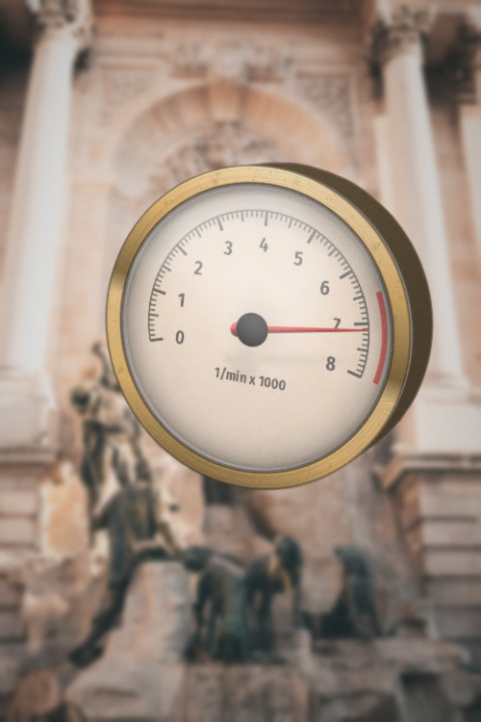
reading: rpm 7100
